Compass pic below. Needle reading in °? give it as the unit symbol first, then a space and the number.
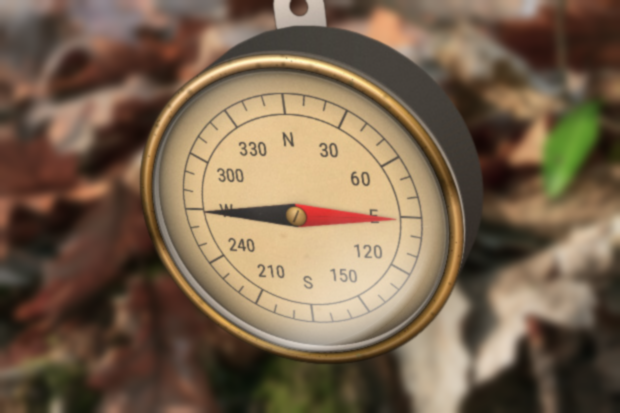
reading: ° 90
